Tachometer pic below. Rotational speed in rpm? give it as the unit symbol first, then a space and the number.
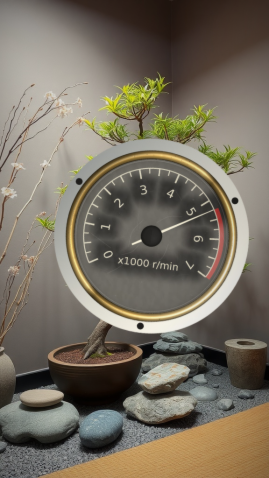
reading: rpm 5250
